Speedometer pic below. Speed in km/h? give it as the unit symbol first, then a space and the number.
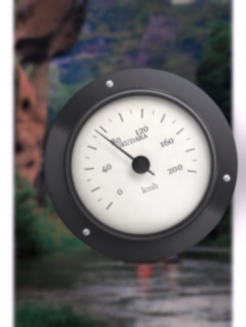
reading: km/h 75
